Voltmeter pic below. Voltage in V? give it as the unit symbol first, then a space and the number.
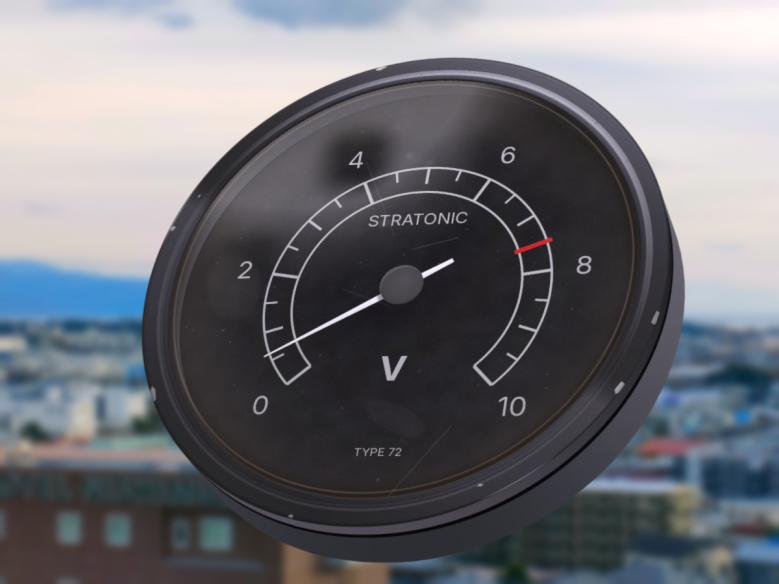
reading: V 0.5
